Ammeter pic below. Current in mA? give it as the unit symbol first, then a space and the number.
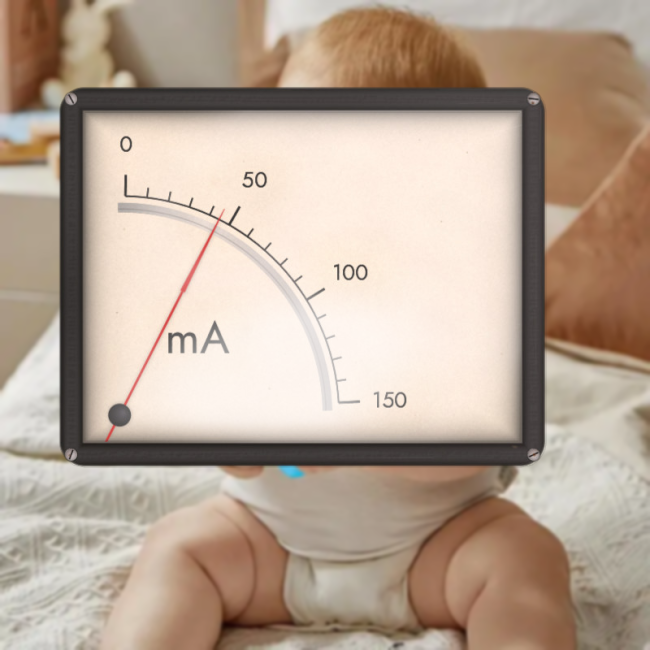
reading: mA 45
